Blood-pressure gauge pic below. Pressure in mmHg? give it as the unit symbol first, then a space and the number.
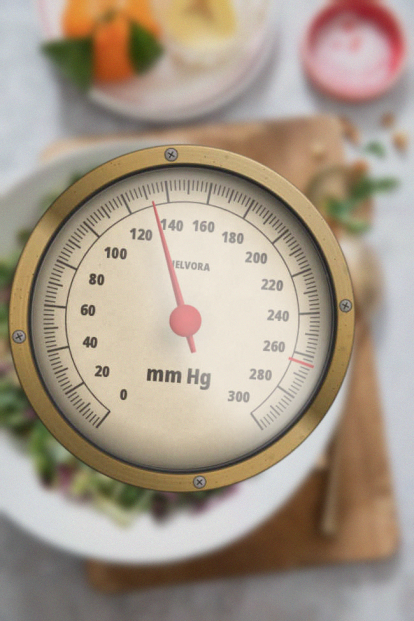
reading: mmHg 132
